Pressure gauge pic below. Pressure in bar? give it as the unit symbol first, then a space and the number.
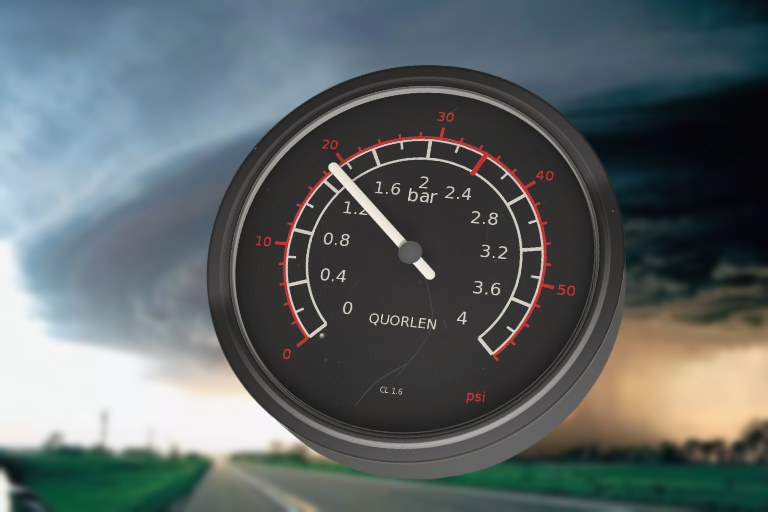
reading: bar 1.3
